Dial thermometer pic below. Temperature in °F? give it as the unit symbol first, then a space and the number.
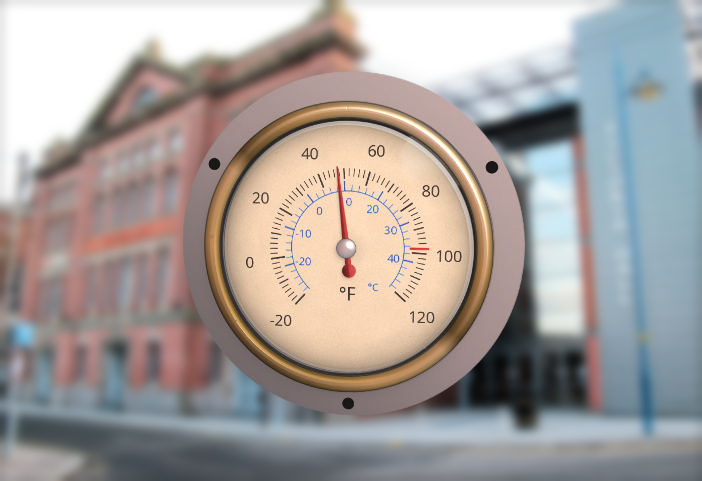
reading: °F 48
